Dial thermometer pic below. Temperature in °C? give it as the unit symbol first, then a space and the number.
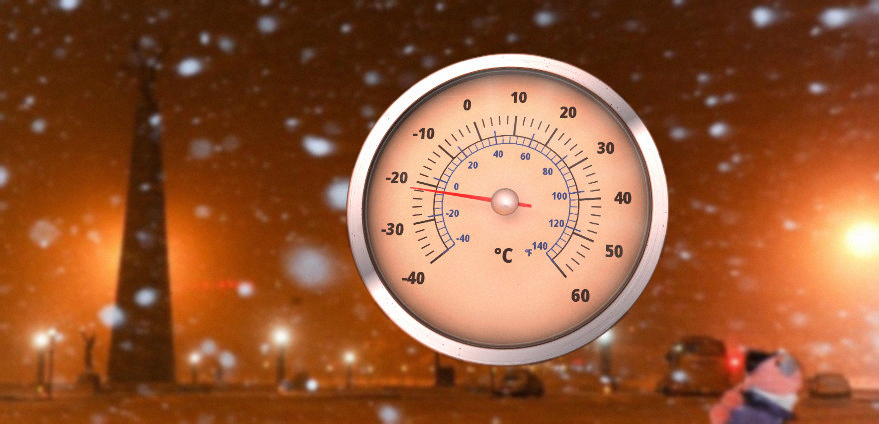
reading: °C -22
